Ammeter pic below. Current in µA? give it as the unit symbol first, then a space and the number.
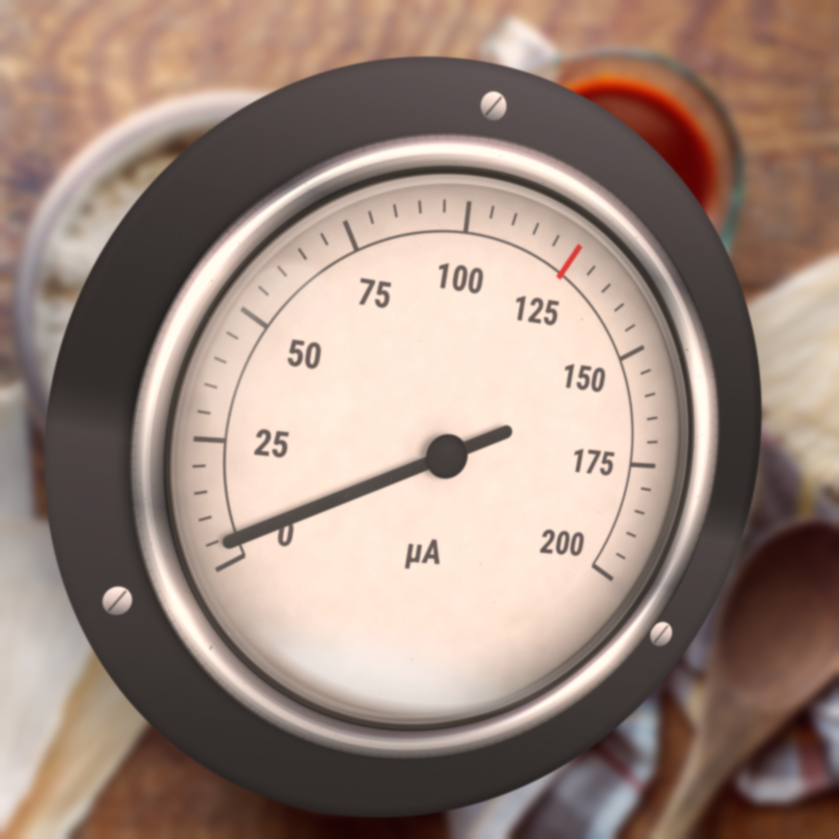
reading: µA 5
